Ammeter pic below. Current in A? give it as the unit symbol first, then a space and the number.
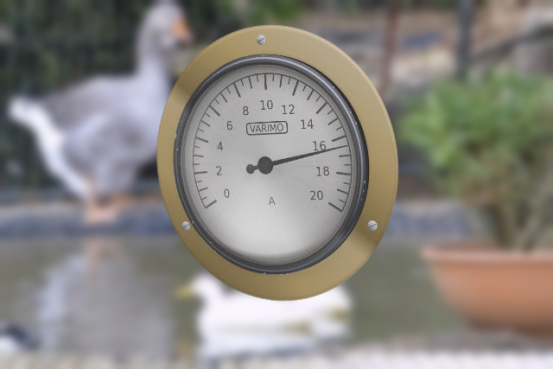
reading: A 16.5
